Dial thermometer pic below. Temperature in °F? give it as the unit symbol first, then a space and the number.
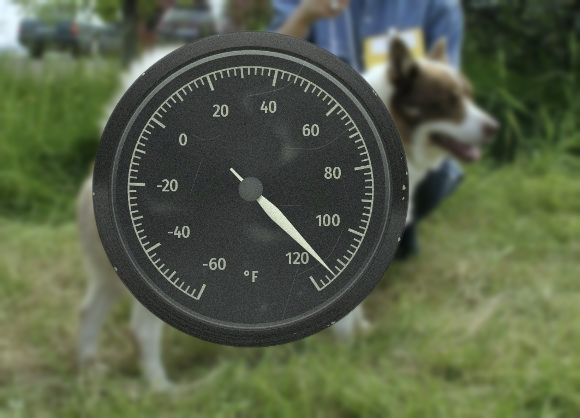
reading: °F 114
